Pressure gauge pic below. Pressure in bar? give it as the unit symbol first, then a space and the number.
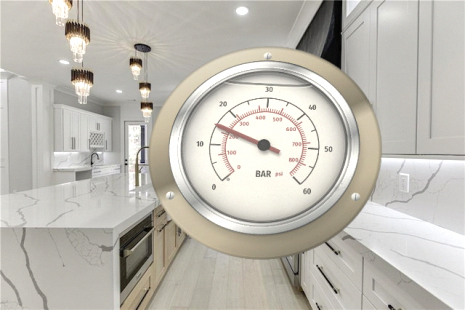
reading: bar 15
